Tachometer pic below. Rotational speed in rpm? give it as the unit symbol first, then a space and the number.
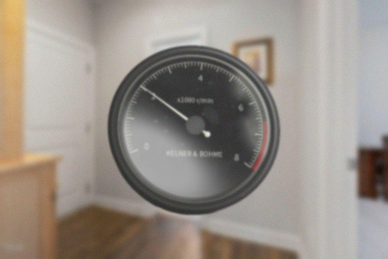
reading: rpm 2000
